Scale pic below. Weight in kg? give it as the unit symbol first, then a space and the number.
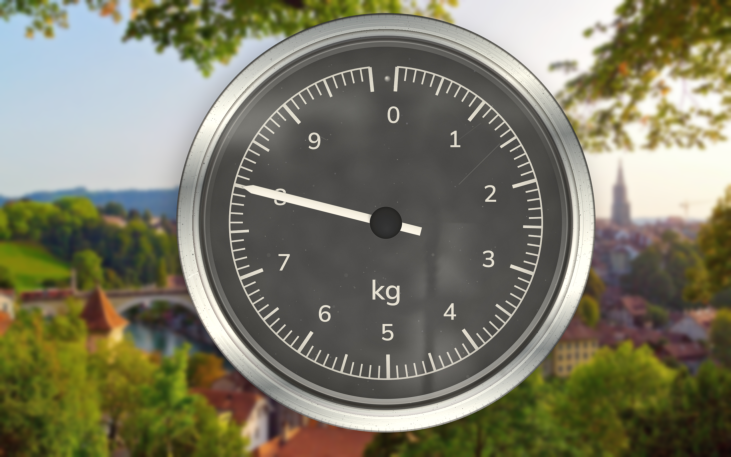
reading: kg 8
